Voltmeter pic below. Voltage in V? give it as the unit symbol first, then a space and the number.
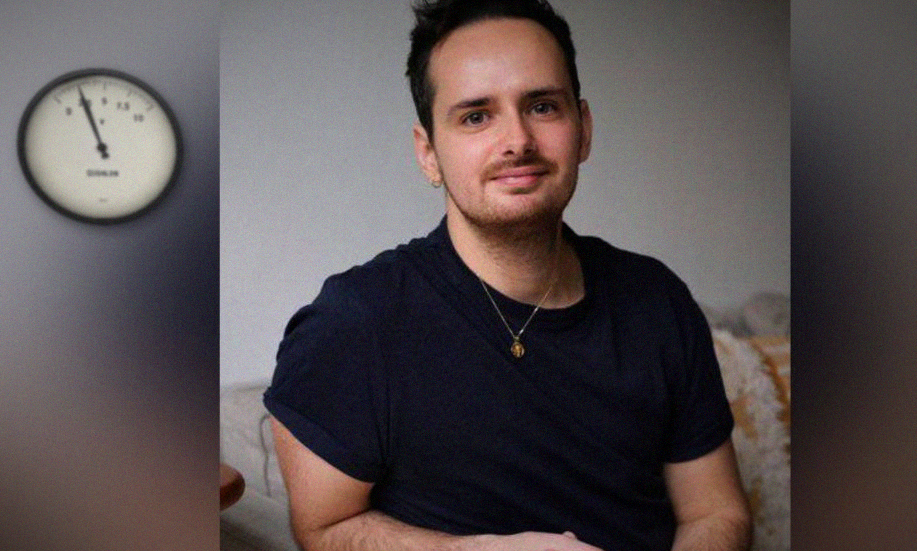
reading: V 2.5
